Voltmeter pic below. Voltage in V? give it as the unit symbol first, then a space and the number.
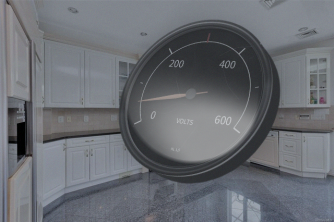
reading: V 50
